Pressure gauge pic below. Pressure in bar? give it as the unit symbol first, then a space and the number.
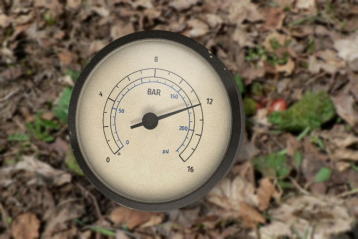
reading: bar 12
